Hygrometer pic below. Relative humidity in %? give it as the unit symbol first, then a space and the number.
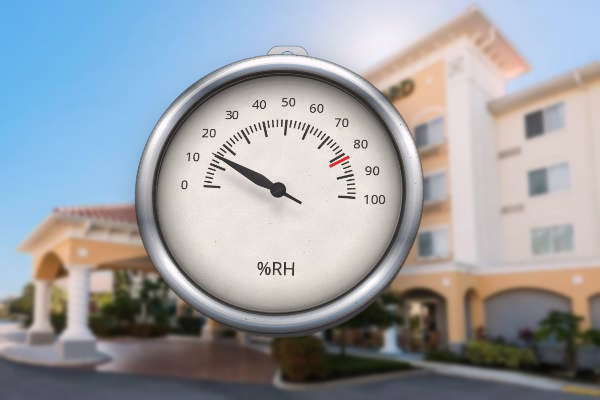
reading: % 14
